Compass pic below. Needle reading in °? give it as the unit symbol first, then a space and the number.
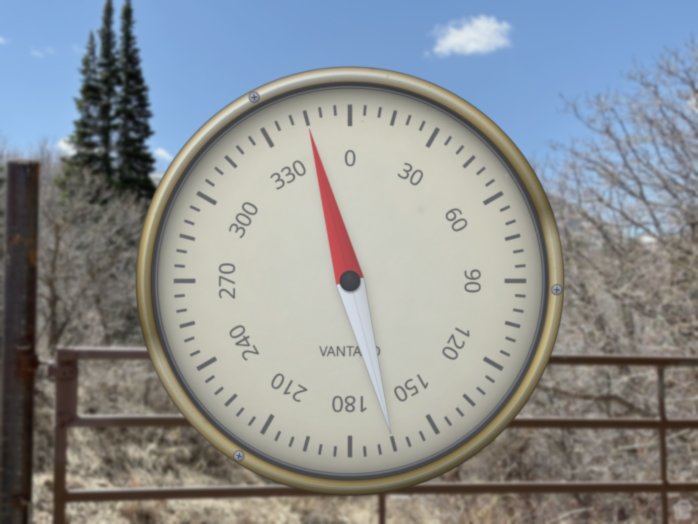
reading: ° 345
